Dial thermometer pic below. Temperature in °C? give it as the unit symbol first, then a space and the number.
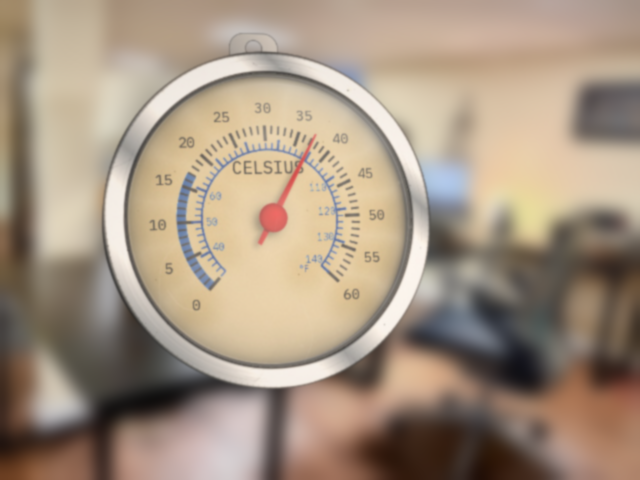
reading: °C 37
